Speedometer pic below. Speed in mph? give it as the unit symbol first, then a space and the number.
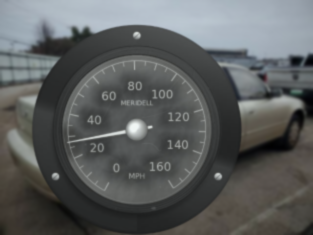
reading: mph 27.5
